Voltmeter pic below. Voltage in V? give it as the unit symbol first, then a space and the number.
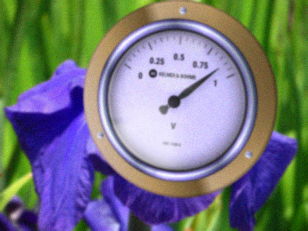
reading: V 0.9
